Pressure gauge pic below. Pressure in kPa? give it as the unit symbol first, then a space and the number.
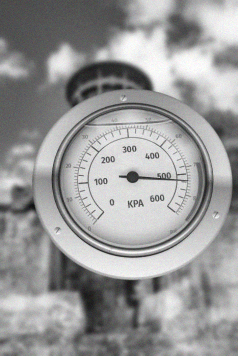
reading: kPa 520
